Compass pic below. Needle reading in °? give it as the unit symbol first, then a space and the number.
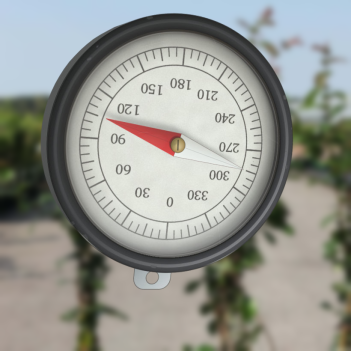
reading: ° 105
